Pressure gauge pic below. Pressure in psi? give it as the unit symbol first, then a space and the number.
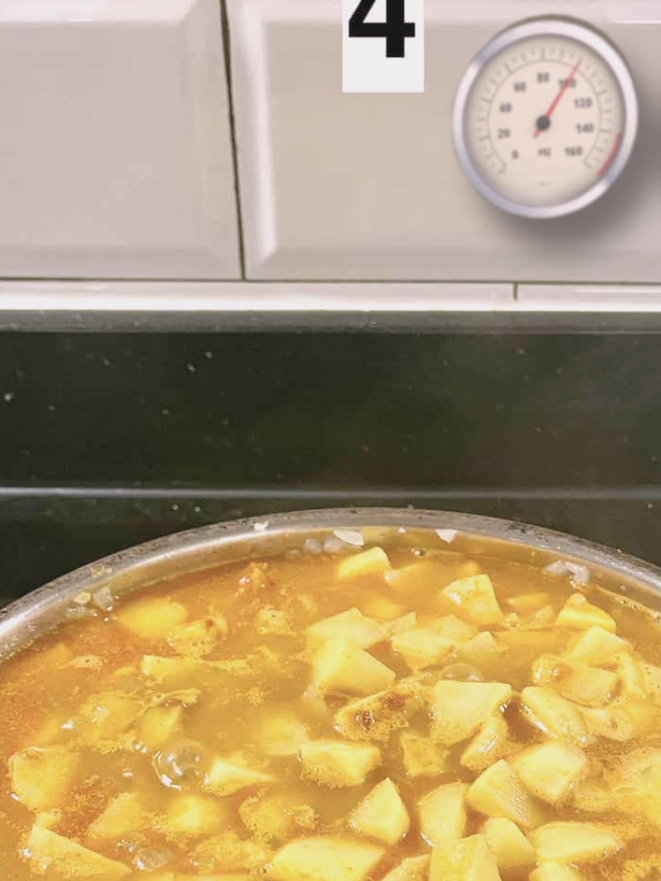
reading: psi 100
